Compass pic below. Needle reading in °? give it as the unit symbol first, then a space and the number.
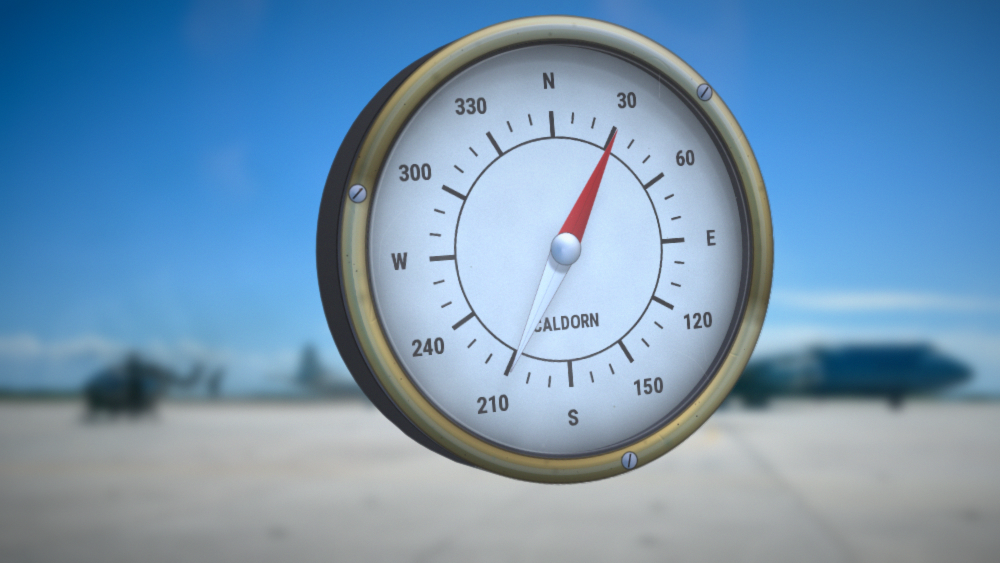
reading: ° 30
